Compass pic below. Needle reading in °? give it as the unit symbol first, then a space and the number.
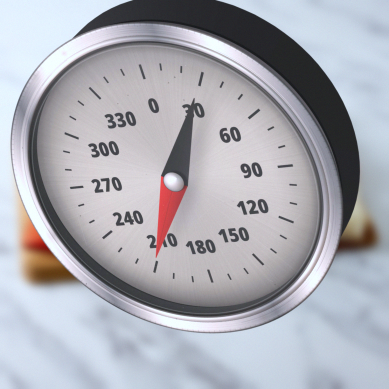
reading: ° 210
